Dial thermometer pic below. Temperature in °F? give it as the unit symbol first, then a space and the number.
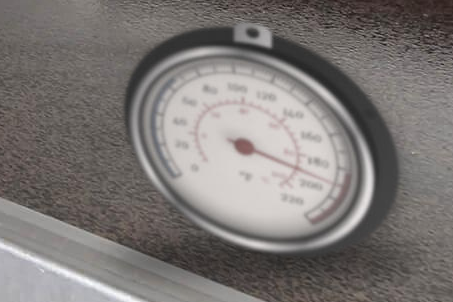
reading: °F 190
